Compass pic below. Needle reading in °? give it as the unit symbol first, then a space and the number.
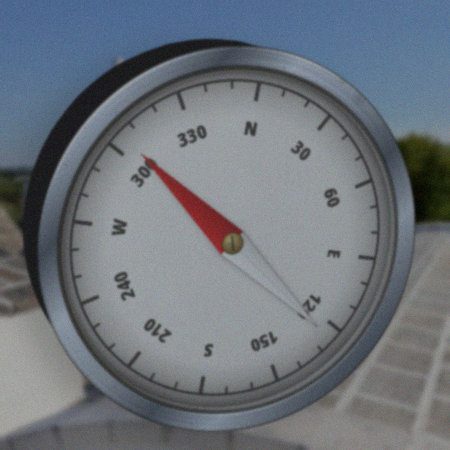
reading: ° 305
